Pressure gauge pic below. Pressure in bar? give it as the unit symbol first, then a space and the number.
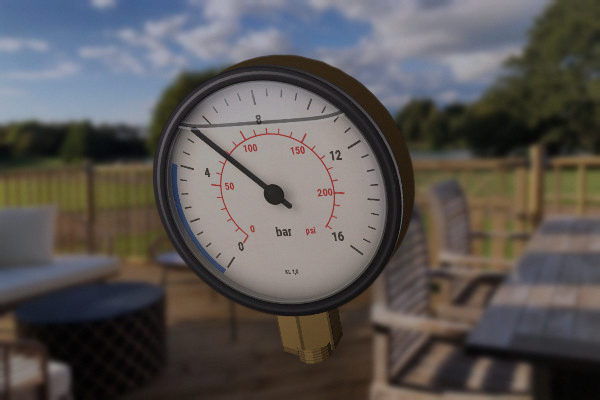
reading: bar 5.5
